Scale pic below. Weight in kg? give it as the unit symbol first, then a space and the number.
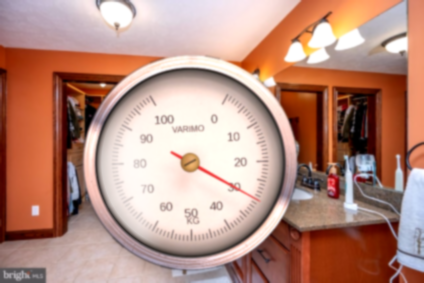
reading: kg 30
